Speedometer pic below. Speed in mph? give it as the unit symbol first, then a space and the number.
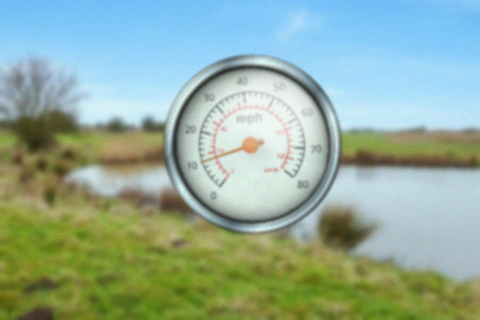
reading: mph 10
